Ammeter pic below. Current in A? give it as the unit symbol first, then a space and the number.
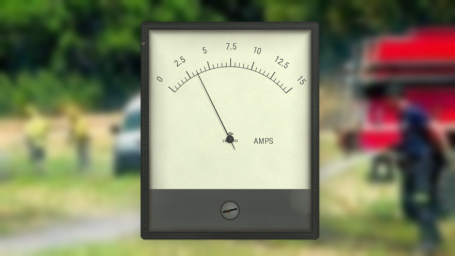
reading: A 3.5
